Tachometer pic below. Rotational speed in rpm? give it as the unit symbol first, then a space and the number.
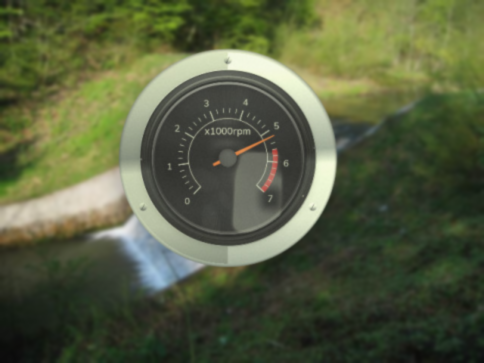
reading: rpm 5200
